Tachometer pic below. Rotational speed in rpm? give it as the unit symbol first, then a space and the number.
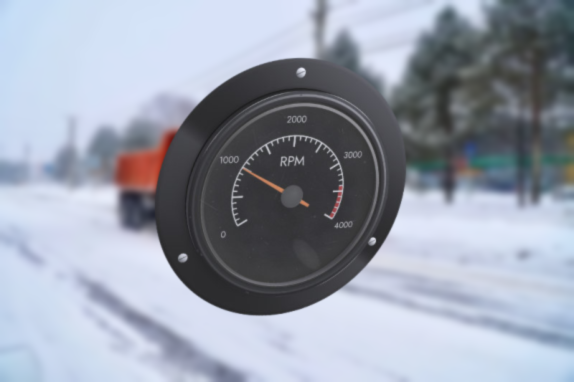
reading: rpm 1000
